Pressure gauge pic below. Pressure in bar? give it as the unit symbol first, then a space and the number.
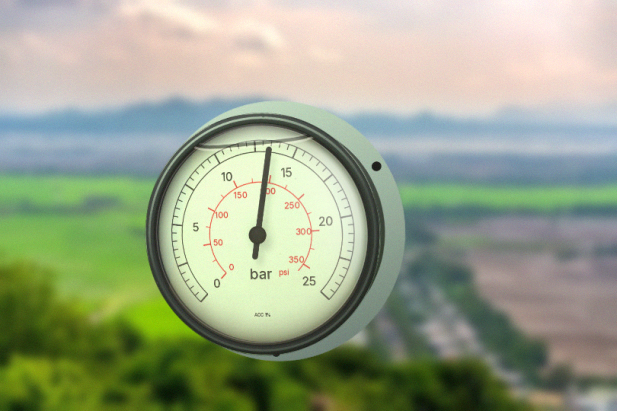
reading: bar 13.5
